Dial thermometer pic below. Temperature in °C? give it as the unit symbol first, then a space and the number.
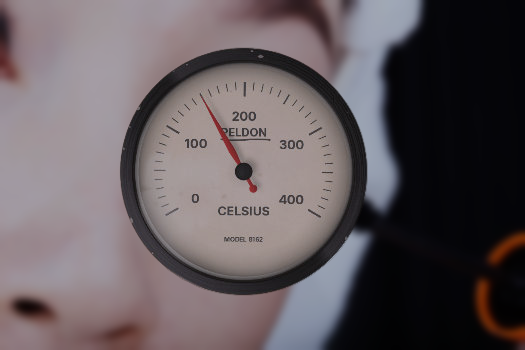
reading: °C 150
